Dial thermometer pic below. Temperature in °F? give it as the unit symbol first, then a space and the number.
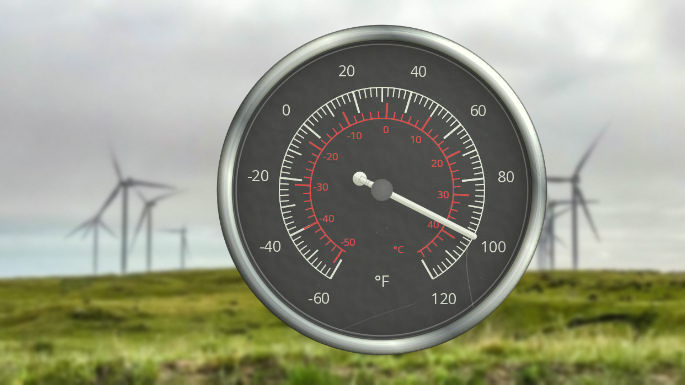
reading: °F 100
